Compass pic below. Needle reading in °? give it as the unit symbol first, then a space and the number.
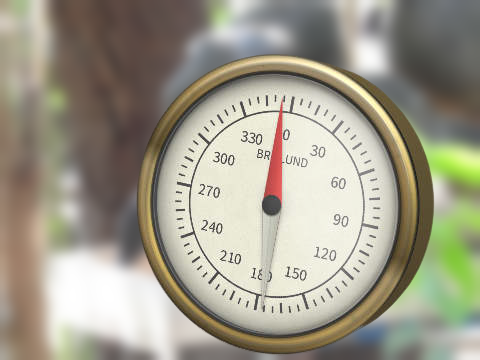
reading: ° 355
